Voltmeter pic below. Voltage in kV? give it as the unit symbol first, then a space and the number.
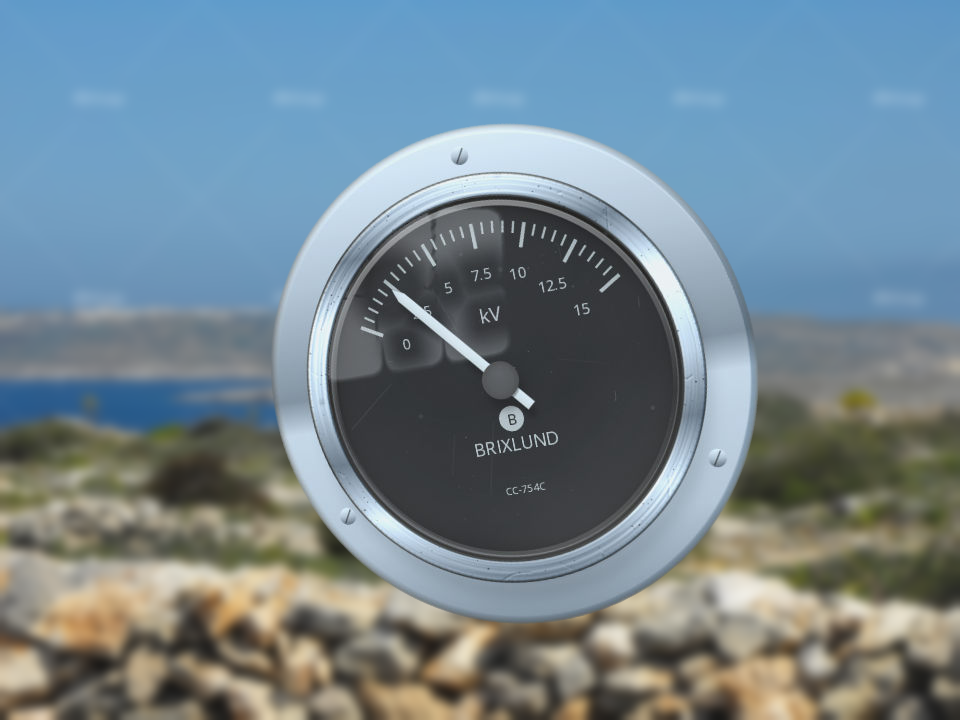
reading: kV 2.5
